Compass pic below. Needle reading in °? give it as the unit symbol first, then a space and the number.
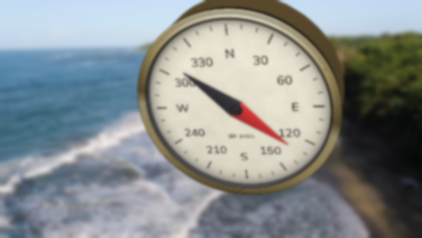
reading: ° 130
